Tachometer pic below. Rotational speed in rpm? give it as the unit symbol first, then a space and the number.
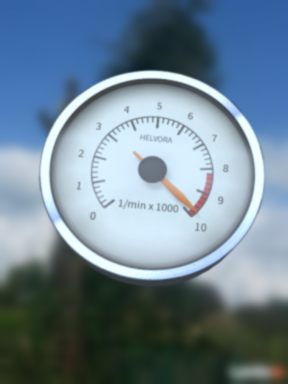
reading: rpm 9800
